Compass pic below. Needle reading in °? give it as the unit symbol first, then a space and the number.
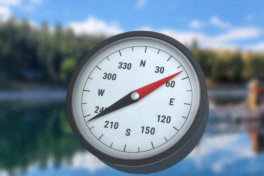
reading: ° 52.5
